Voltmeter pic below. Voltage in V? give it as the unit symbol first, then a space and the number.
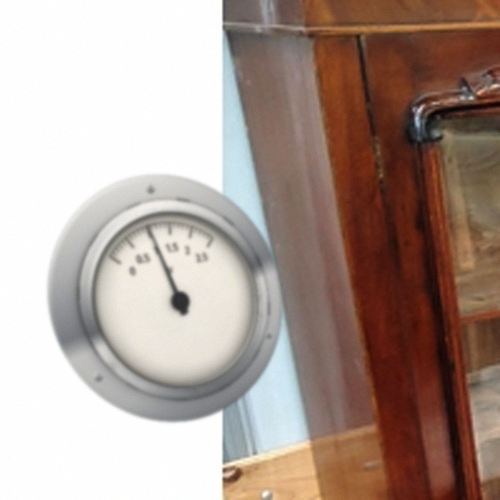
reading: V 1
